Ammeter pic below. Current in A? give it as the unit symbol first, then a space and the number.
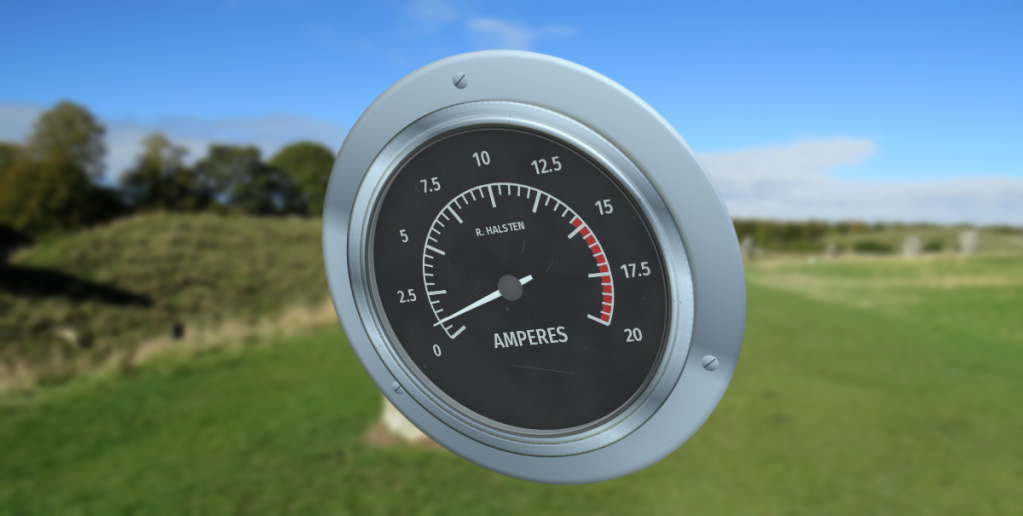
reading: A 1
